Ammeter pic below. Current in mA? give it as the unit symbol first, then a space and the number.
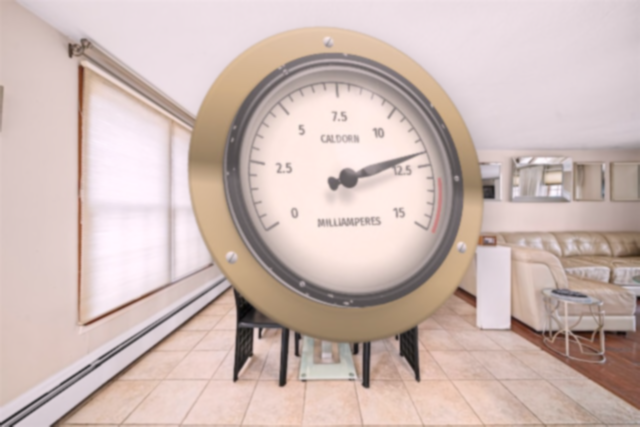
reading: mA 12
